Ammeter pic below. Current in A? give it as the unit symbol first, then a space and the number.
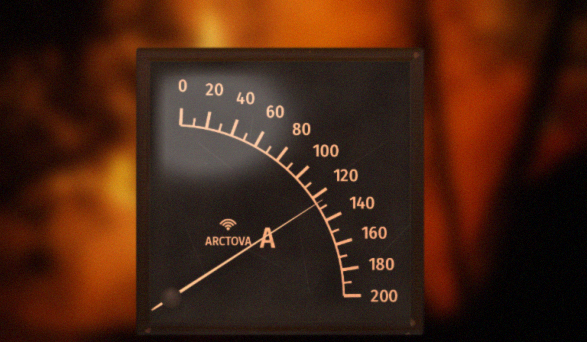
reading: A 125
